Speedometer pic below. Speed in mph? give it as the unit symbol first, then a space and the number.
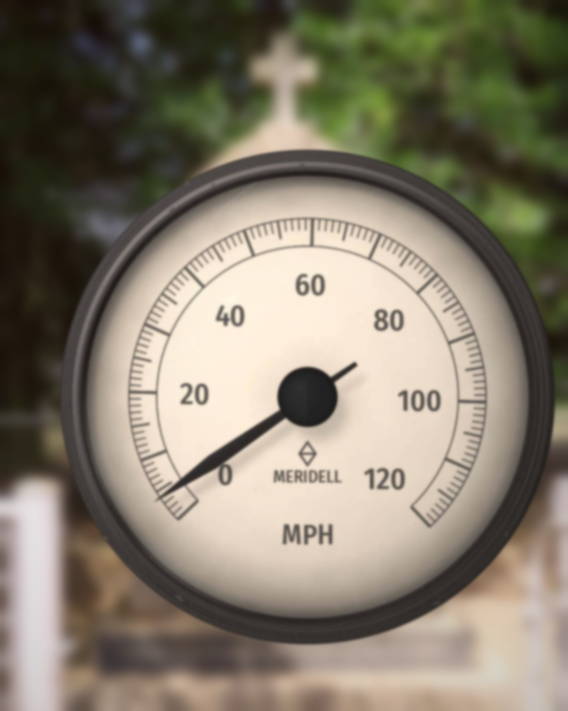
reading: mph 4
